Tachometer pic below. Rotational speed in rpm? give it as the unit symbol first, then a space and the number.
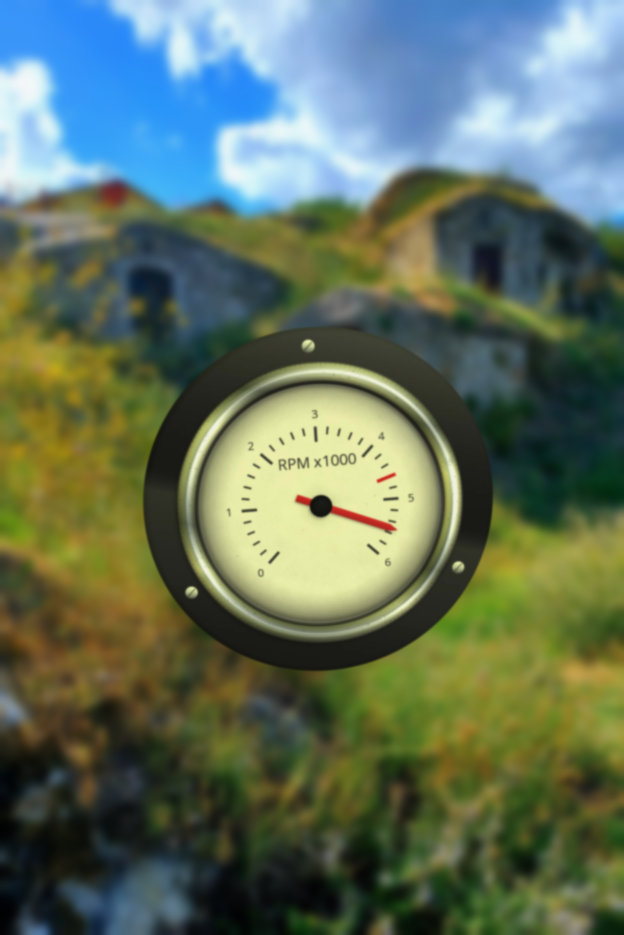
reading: rpm 5500
